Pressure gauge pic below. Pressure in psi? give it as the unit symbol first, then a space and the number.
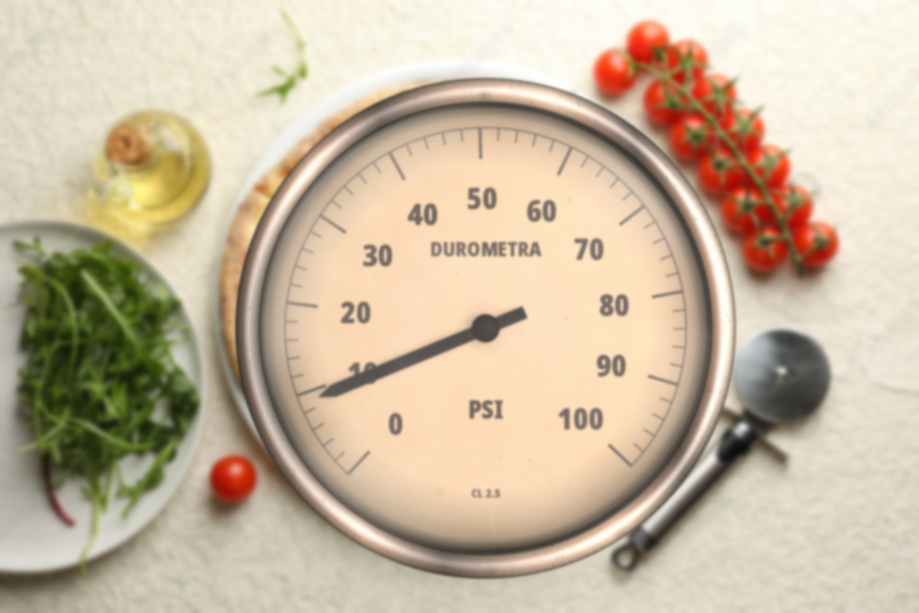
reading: psi 9
